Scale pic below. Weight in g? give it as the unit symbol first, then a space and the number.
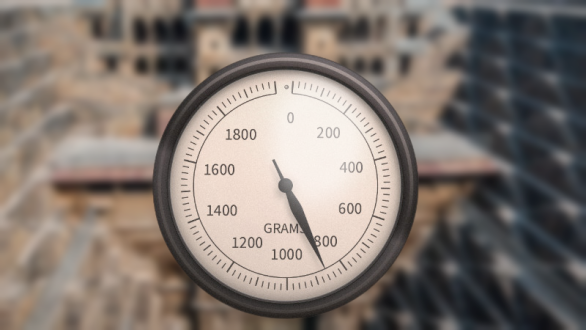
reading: g 860
